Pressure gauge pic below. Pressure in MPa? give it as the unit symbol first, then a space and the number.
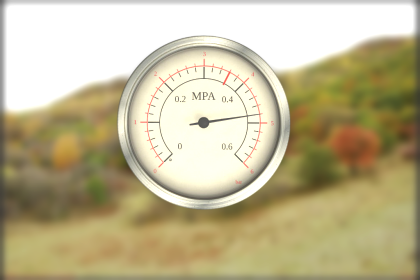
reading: MPa 0.48
